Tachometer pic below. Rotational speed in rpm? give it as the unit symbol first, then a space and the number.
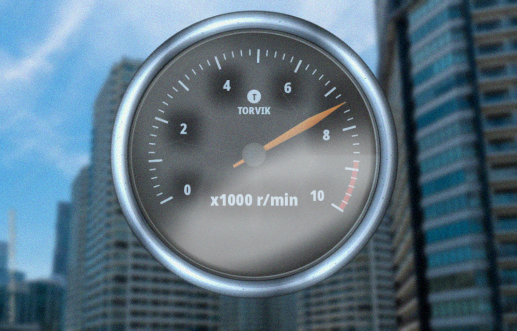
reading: rpm 7400
